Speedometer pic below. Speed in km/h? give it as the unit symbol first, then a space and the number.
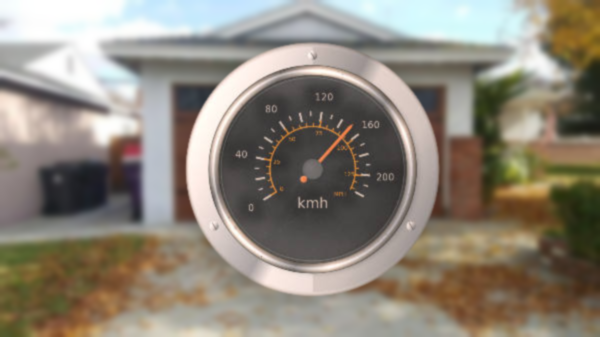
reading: km/h 150
